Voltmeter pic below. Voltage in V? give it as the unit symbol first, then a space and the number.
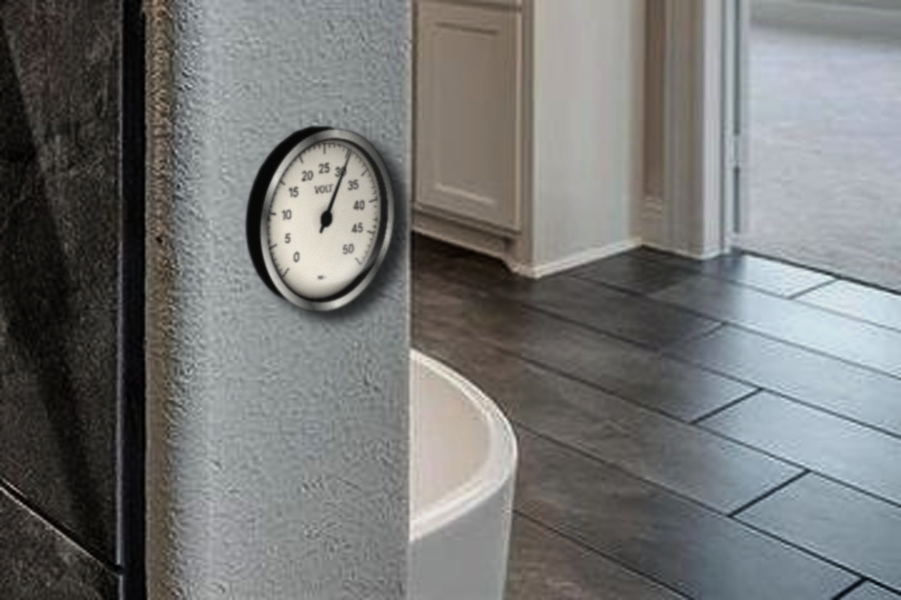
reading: V 30
